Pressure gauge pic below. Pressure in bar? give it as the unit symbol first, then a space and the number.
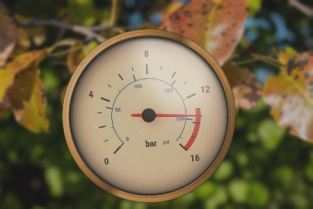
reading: bar 13.5
